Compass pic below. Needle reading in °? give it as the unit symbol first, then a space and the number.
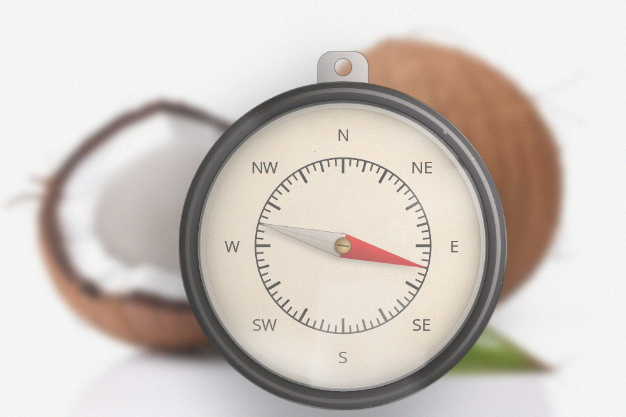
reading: ° 105
